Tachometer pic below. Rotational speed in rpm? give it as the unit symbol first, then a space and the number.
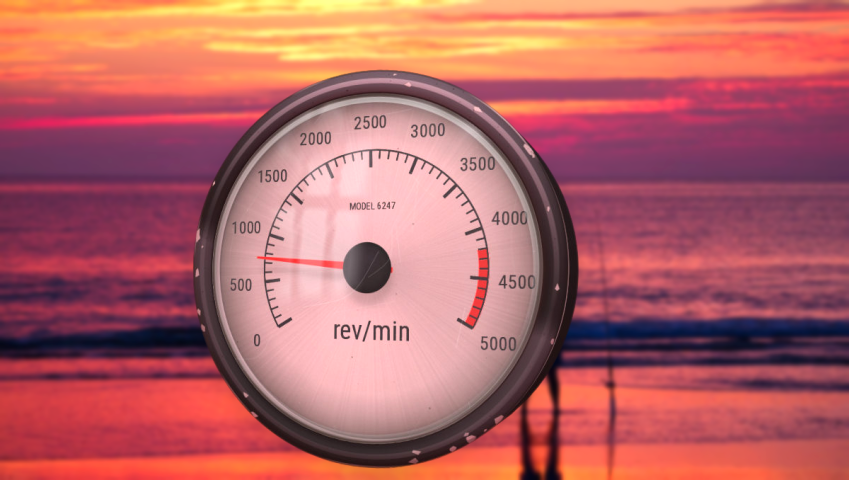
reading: rpm 750
